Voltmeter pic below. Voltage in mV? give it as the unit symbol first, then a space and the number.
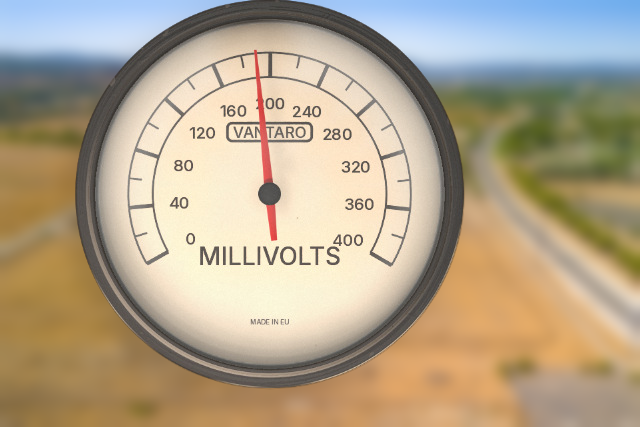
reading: mV 190
